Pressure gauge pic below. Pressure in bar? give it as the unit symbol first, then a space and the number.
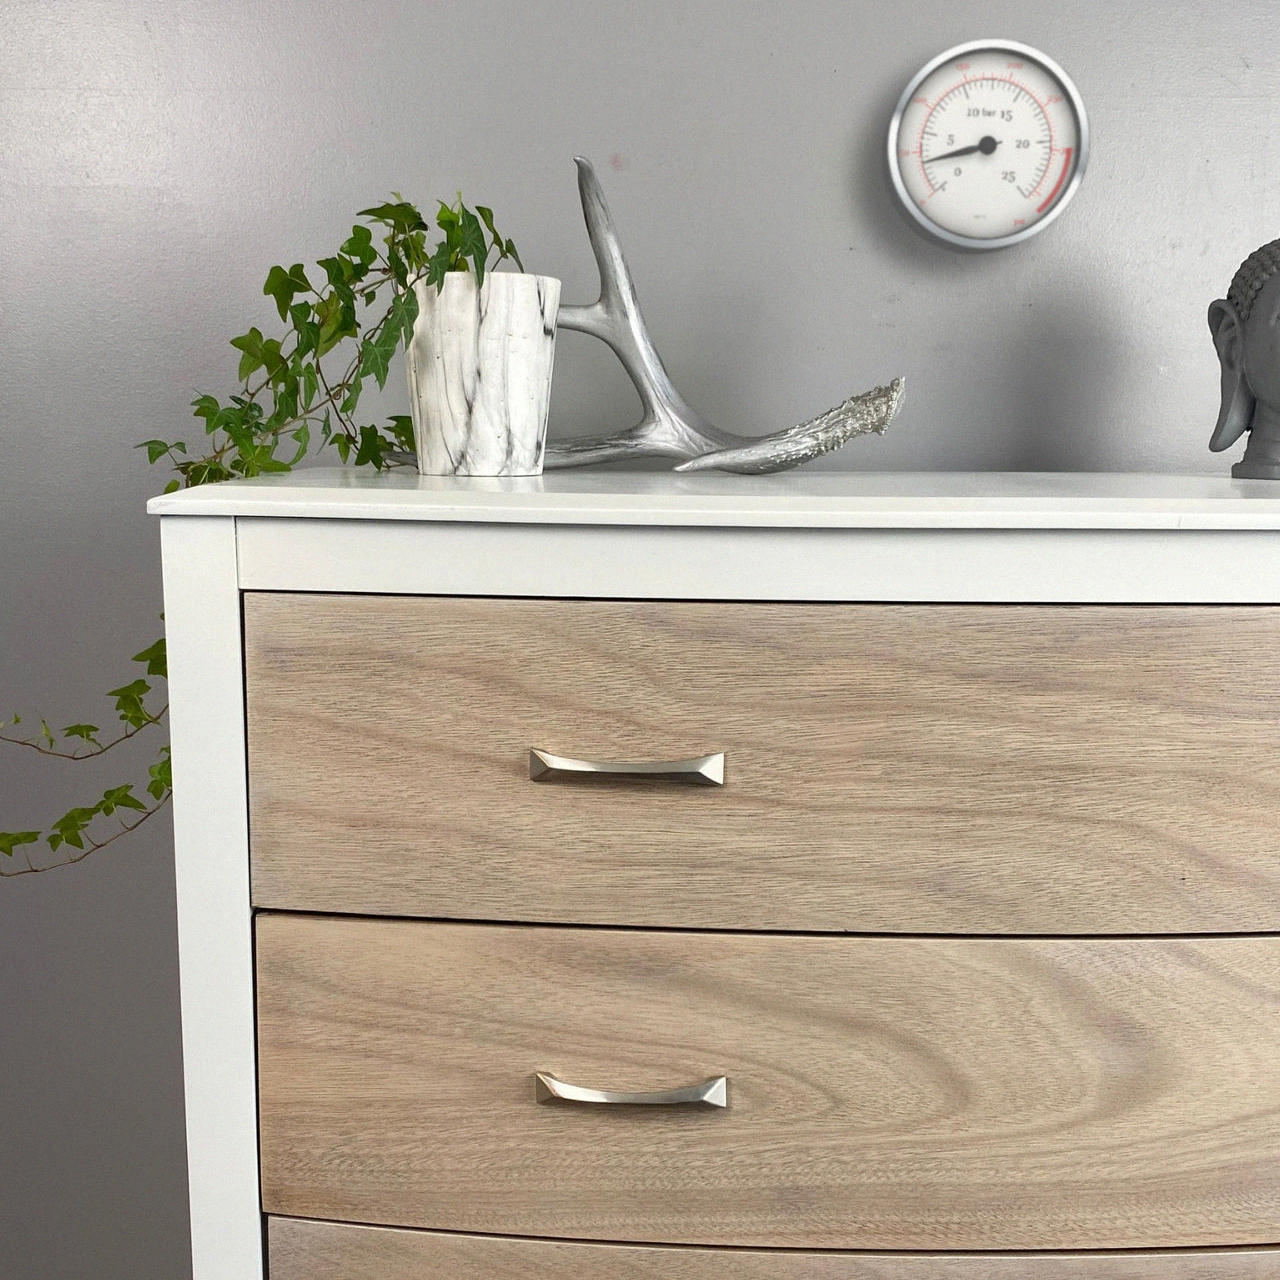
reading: bar 2.5
